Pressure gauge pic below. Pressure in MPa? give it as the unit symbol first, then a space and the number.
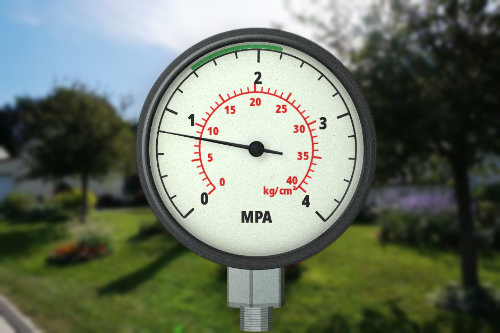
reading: MPa 0.8
